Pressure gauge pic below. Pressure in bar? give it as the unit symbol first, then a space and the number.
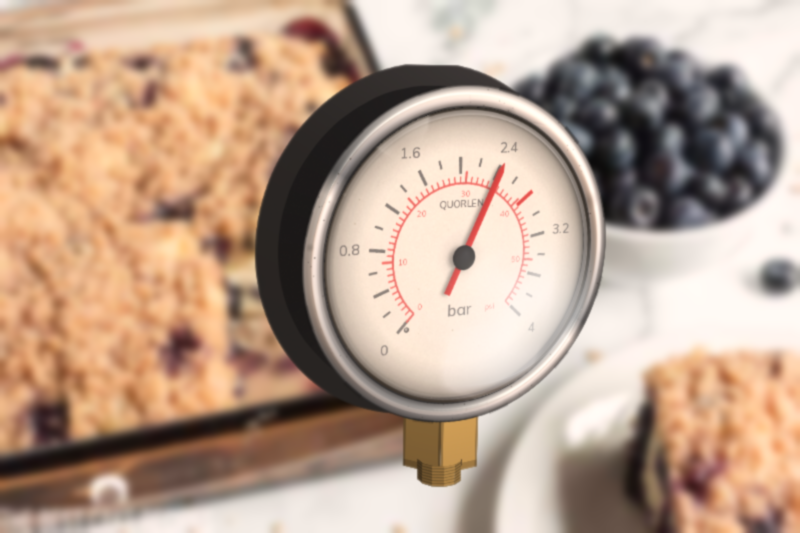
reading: bar 2.4
